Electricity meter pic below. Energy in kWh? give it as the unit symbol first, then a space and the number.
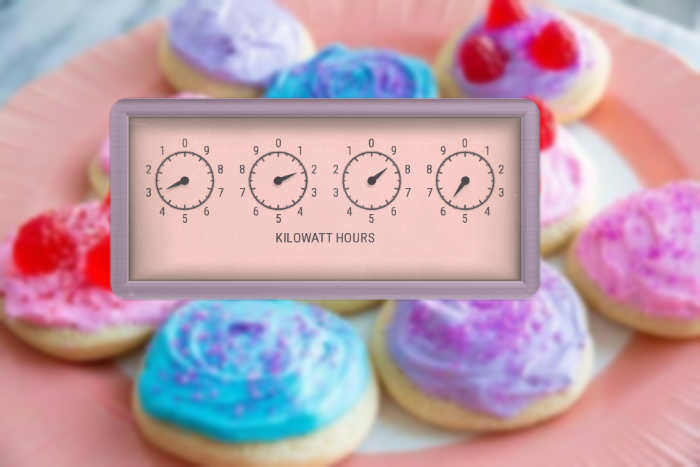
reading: kWh 3186
